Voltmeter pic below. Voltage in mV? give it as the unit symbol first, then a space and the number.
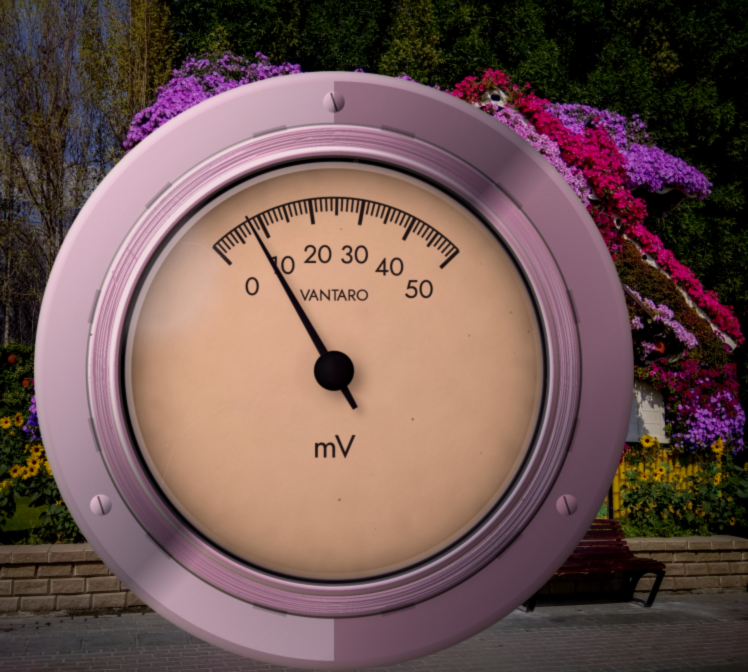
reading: mV 8
